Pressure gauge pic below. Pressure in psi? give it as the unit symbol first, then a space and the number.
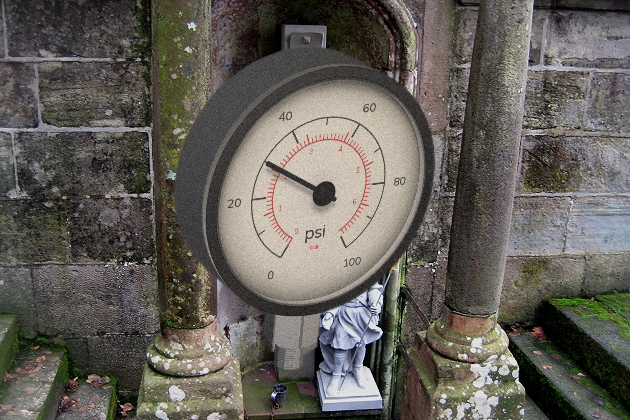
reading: psi 30
